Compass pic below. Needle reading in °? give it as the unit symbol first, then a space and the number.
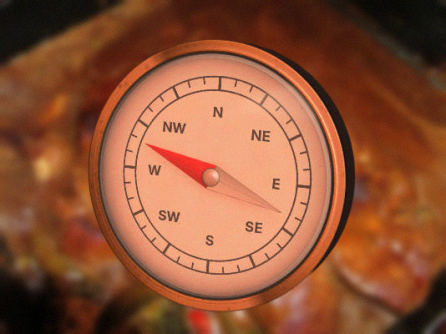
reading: ° 290
